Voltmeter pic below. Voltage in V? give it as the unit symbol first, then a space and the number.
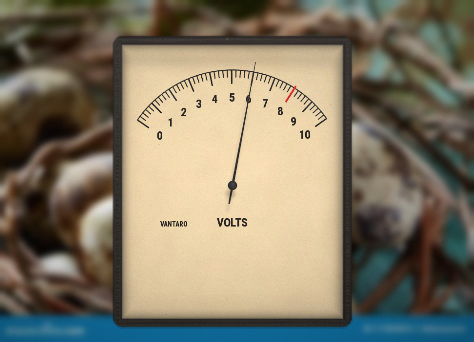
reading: V 6
